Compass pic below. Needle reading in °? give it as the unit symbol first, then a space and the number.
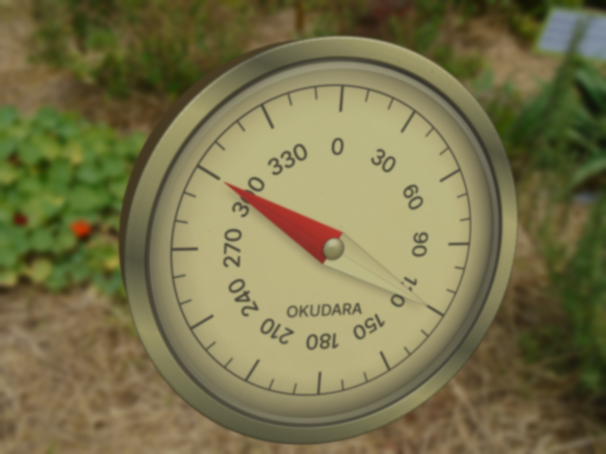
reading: ° 300
